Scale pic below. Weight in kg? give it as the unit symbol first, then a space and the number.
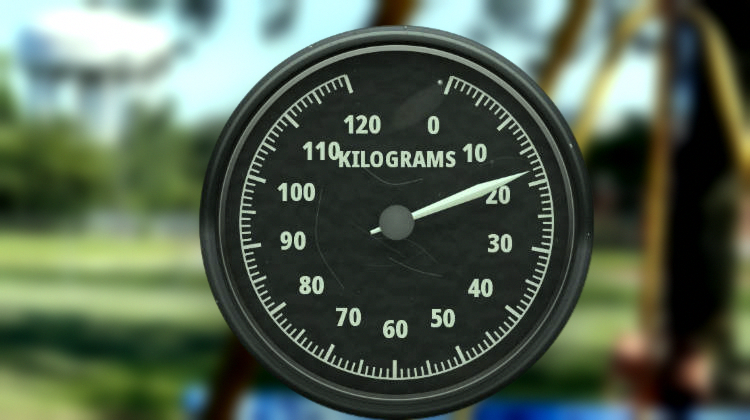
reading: kg 18
